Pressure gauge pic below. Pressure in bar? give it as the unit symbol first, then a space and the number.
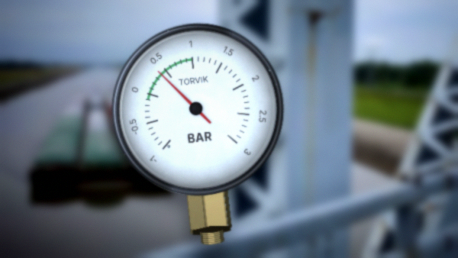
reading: bar 0.4
